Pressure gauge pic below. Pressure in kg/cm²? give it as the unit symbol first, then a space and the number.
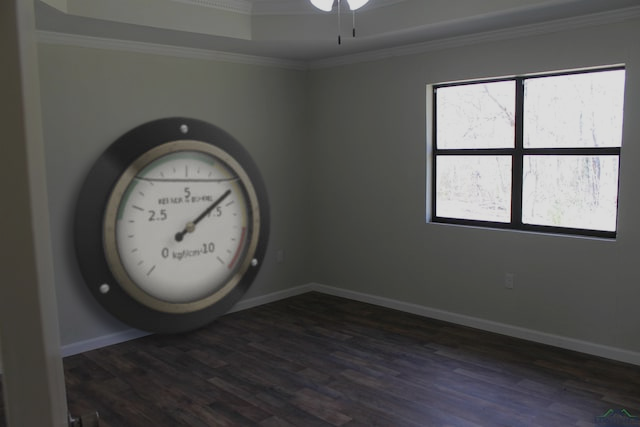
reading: kg/cm² 7
